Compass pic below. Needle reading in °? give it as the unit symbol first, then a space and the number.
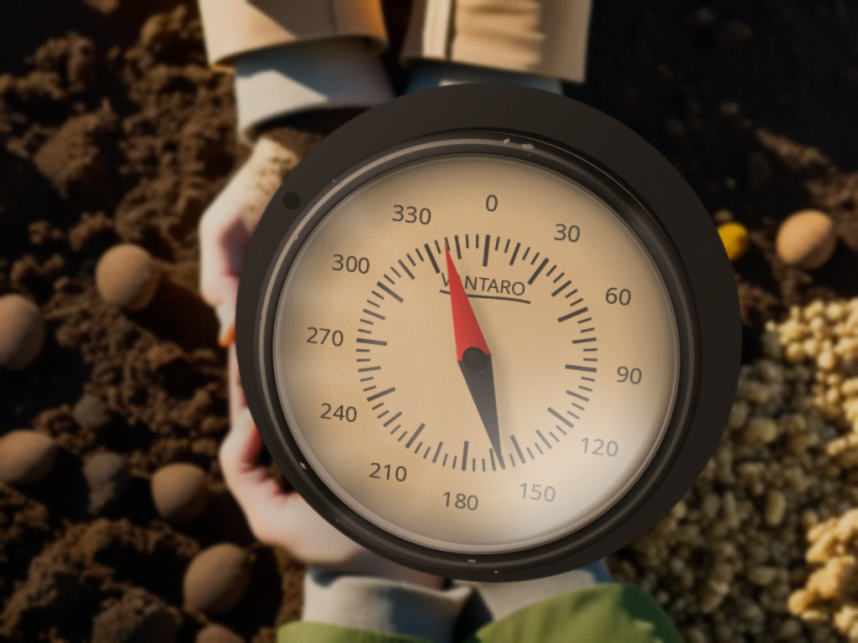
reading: ° 340
